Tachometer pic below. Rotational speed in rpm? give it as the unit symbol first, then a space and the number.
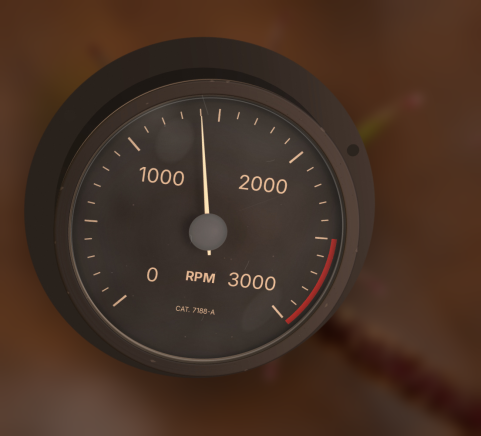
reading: rpm 1400
